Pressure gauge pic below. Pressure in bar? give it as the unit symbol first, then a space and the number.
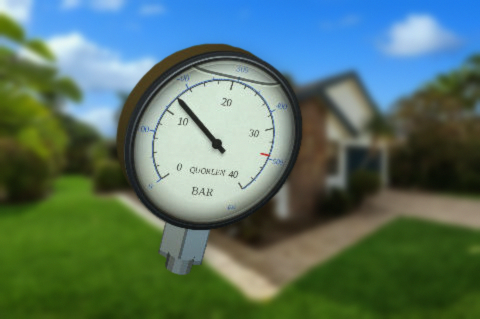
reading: bar 12
